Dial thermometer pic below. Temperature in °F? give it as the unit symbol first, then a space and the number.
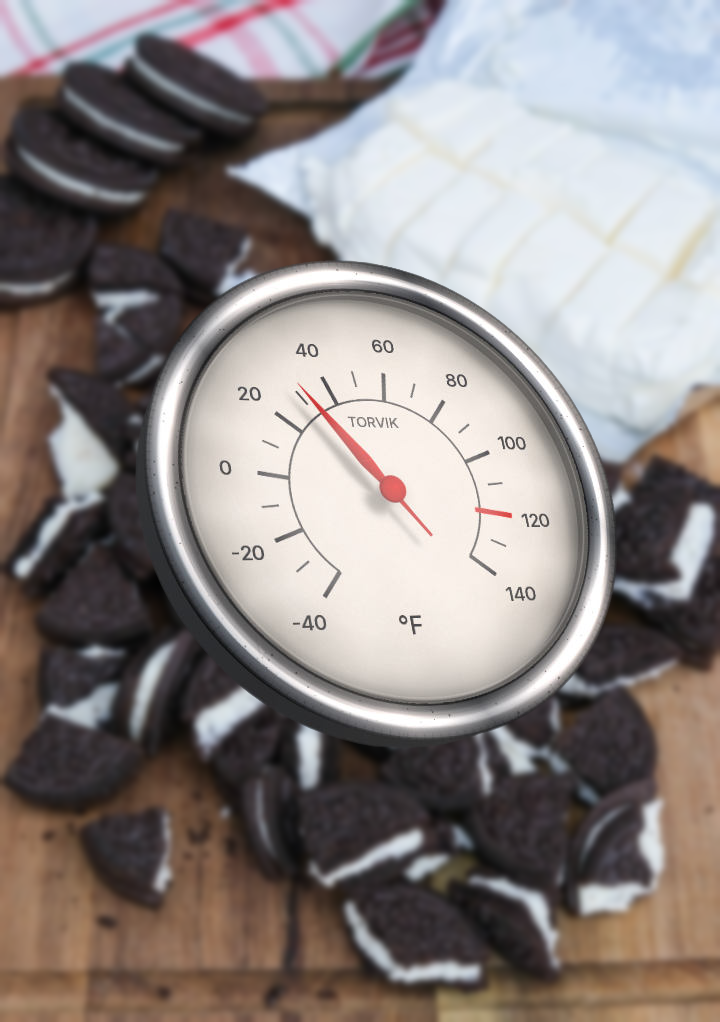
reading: °F 30
